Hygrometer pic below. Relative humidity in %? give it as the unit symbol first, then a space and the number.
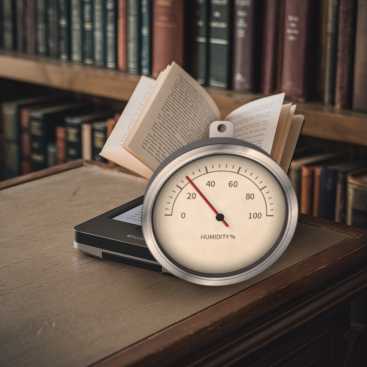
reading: % 28
